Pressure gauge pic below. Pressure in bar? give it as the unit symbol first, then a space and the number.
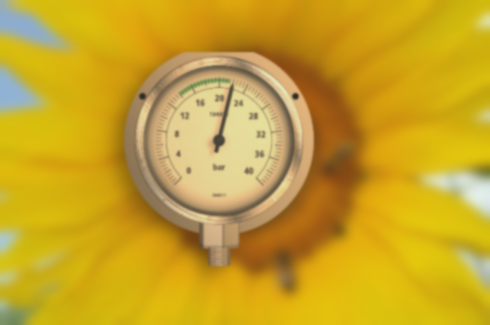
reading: bar 22
